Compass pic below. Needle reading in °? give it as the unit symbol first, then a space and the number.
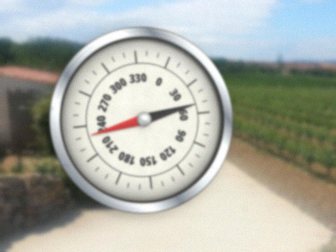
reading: ° 230
